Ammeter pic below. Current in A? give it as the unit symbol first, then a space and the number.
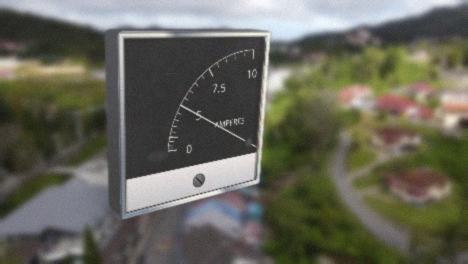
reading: A 5
